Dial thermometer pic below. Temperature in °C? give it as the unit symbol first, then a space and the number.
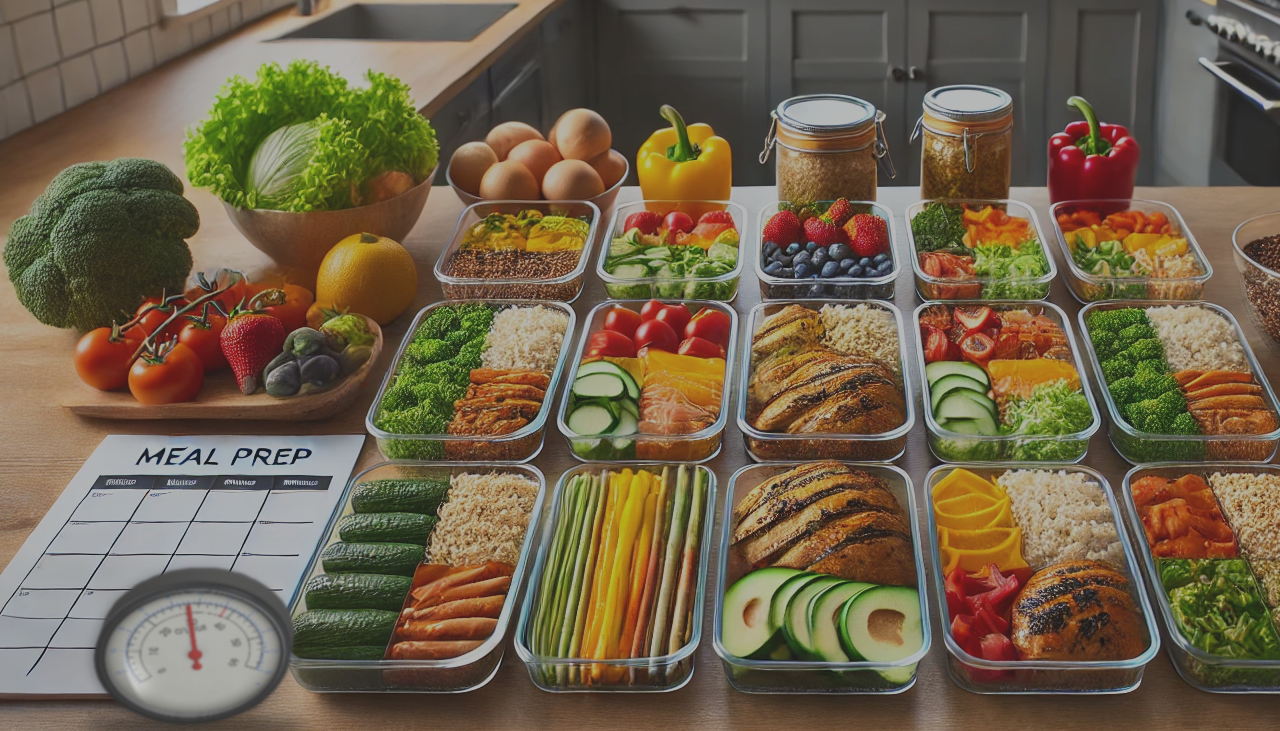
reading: °C 30
